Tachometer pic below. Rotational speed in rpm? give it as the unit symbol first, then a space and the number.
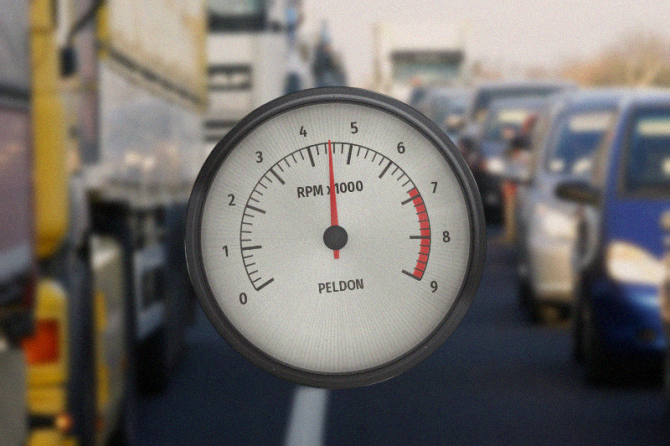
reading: rpm 4500
